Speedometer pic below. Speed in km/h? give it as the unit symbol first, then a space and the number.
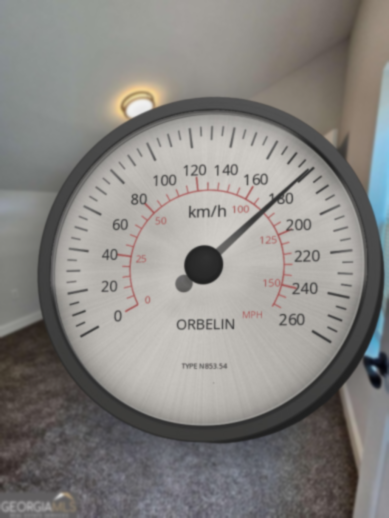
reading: km/h 180
